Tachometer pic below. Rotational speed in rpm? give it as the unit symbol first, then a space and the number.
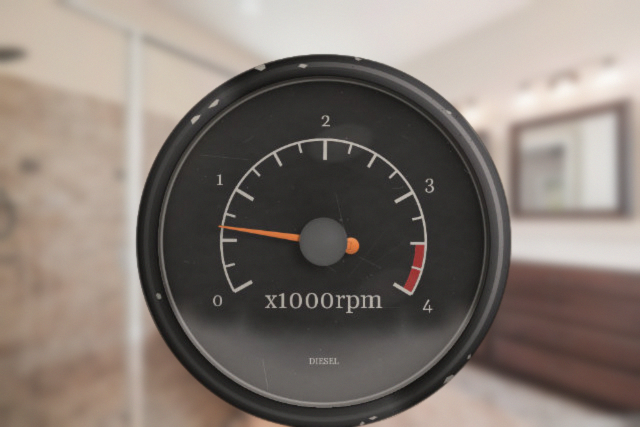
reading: rpm 625
